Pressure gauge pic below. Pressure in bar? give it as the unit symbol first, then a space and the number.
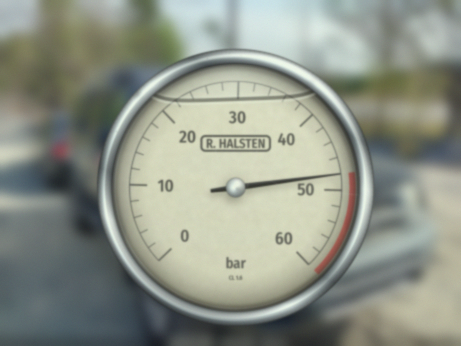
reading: bar 48
